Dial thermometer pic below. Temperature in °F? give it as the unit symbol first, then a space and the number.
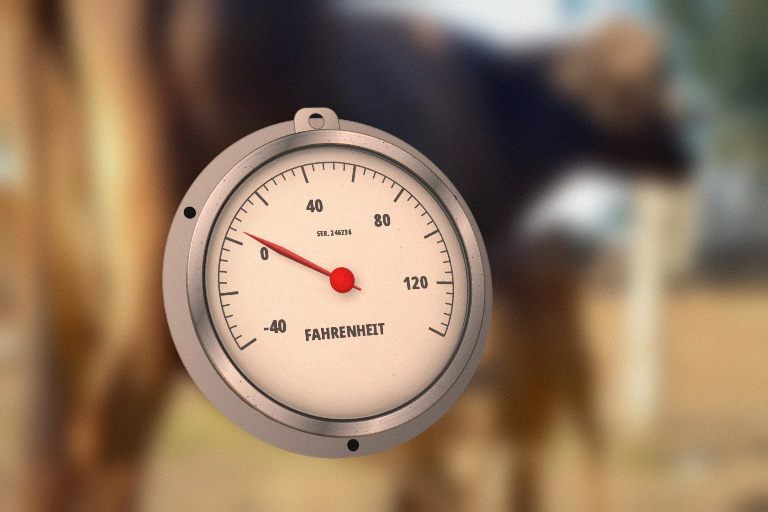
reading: °F 4
